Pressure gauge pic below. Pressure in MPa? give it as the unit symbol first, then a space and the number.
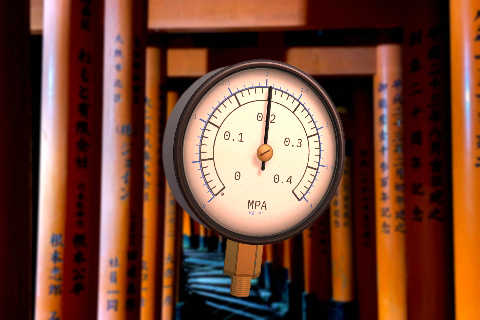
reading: MPa 0.2
